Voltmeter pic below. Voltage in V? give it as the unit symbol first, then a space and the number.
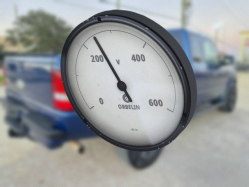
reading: V 250
